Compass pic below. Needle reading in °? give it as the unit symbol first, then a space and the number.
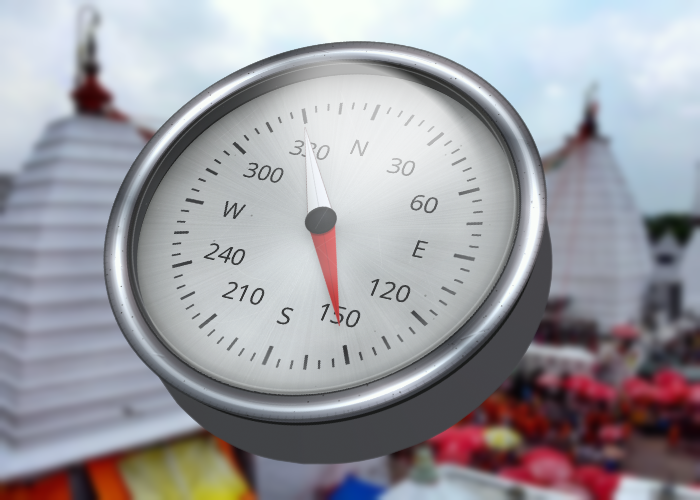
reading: ° 150
